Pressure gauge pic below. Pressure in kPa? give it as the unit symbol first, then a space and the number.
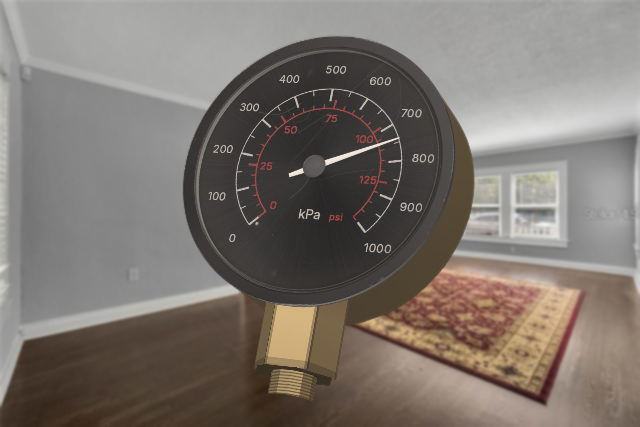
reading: kPa 750
